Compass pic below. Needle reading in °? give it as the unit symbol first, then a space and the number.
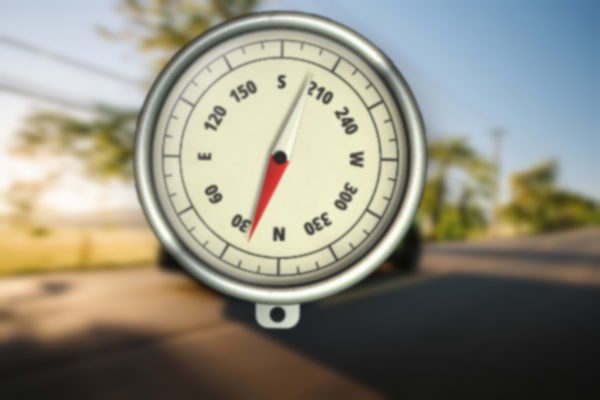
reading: ° 20
